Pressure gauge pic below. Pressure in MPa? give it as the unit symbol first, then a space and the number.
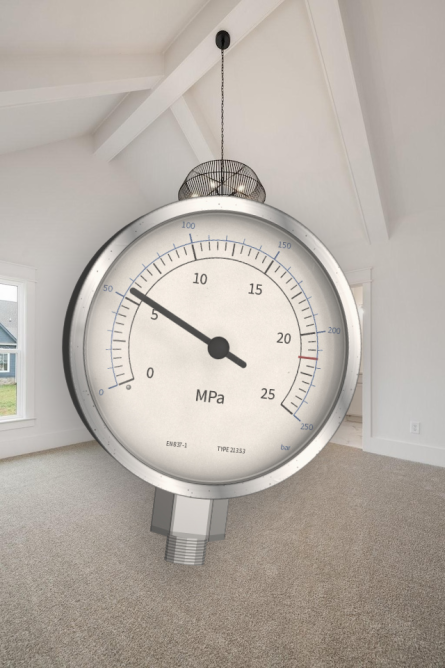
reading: MPa 5.5
